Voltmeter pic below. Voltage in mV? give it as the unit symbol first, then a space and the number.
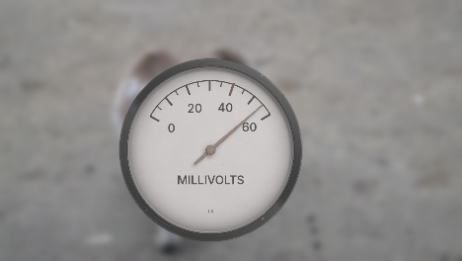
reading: mV 55
